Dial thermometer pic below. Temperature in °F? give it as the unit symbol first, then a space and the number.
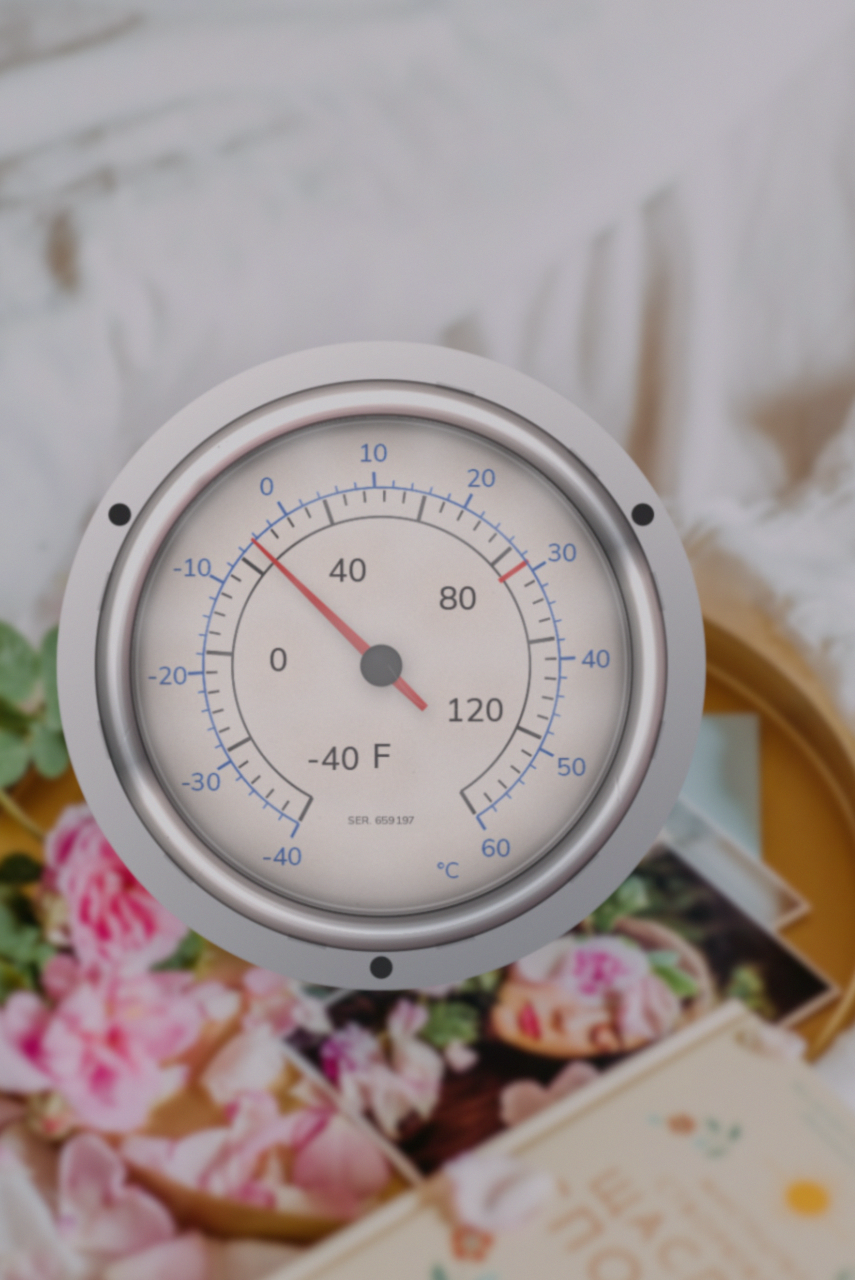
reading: °F 24
